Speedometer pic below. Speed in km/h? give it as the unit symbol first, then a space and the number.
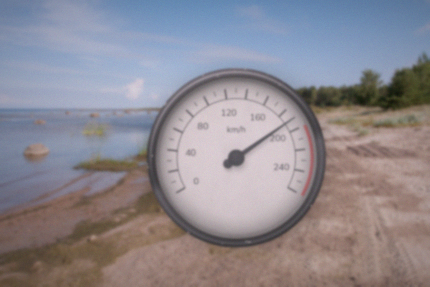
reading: km/h 190
